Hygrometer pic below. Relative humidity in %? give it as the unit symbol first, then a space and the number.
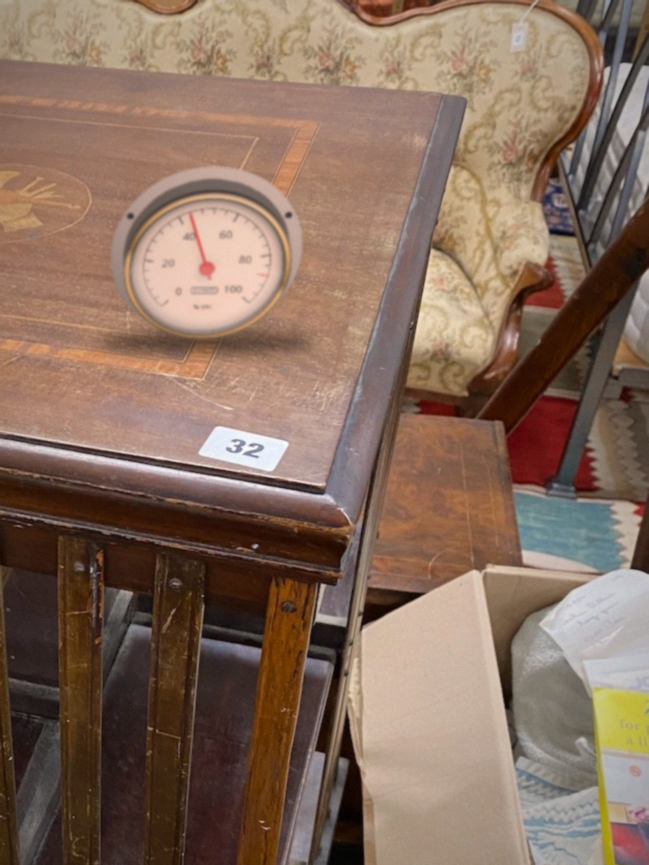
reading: % 44
